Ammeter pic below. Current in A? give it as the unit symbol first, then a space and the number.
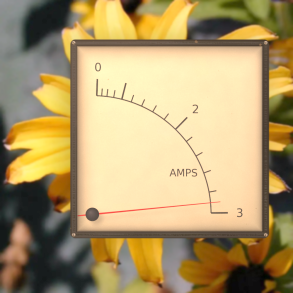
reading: A 2.9
